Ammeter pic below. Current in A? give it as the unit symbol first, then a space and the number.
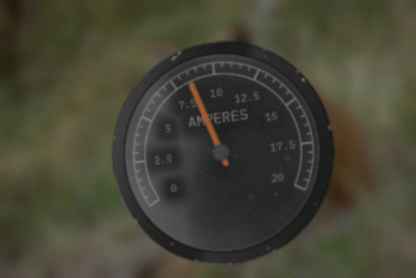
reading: A 8.5
